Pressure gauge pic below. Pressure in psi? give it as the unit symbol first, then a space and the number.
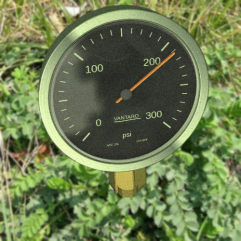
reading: psi 210
